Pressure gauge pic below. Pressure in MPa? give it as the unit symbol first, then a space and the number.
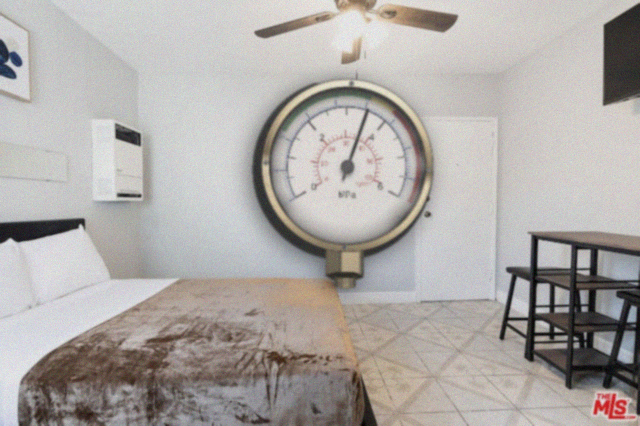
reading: MPa 3.5
